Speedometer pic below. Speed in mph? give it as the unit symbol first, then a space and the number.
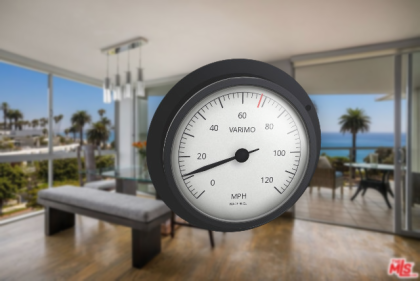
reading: mph 12
